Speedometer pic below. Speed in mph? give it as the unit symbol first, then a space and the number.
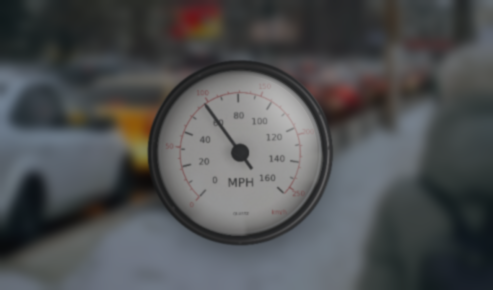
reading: mph 60
